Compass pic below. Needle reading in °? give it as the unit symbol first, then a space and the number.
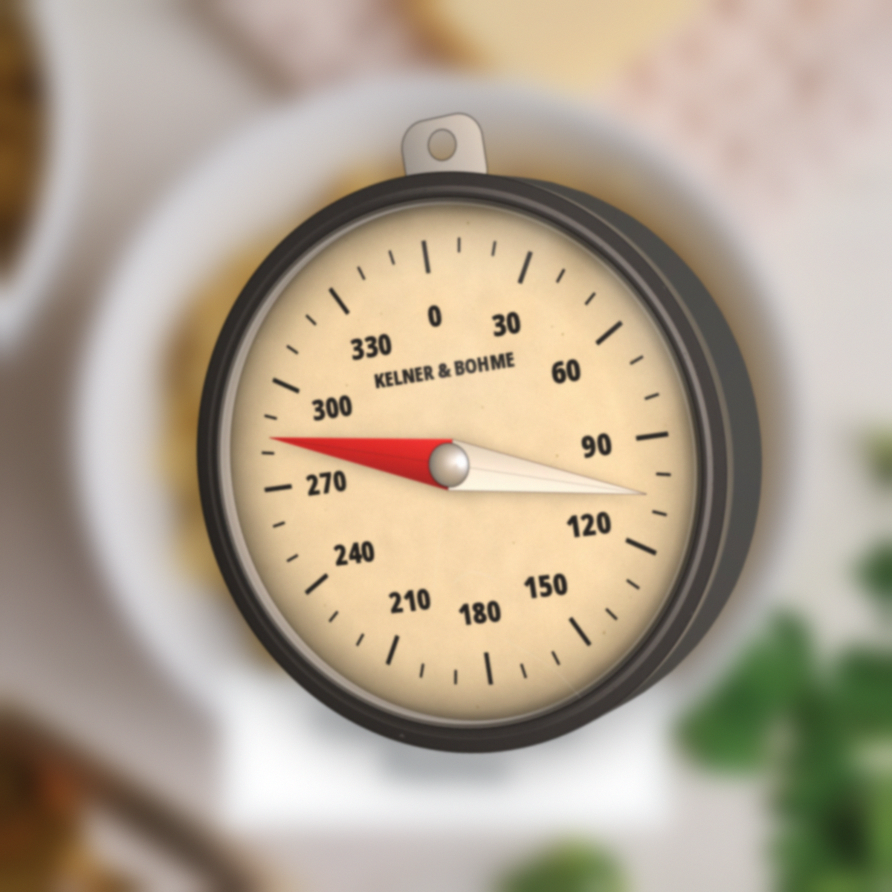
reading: ° 285
